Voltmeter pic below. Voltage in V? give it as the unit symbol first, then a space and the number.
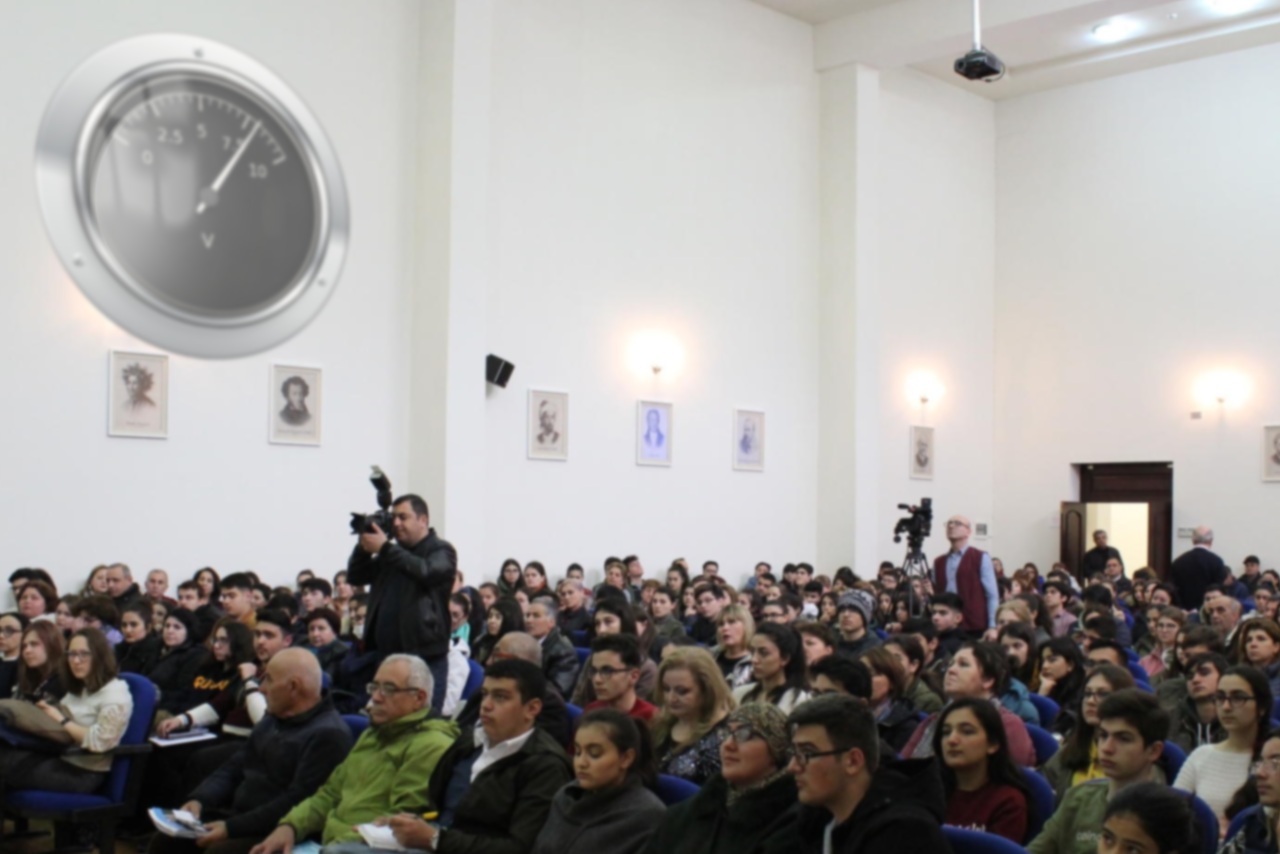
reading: V 8
